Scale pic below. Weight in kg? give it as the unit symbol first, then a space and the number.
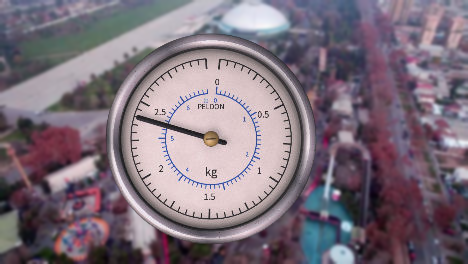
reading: kg 2.4
